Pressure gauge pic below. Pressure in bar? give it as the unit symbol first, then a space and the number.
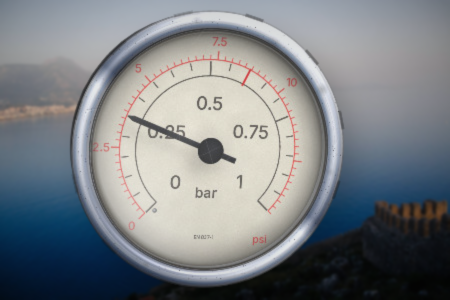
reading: bar 0.25
